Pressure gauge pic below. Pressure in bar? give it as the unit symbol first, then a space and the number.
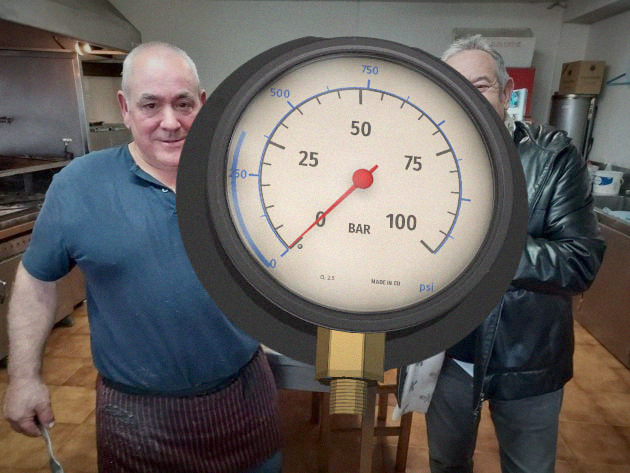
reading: bar 0
